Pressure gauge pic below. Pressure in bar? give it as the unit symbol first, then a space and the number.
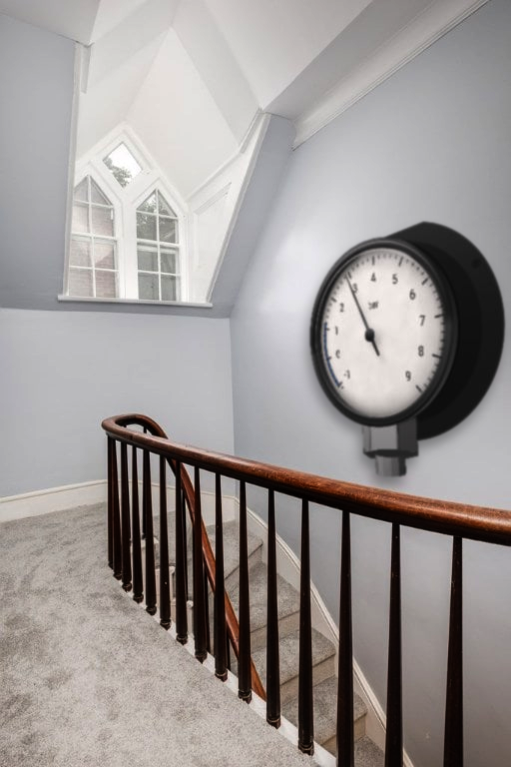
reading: bar 3
